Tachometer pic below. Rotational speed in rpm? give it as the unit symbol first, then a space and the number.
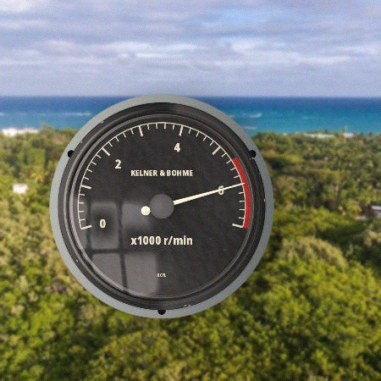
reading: rpm 6000
